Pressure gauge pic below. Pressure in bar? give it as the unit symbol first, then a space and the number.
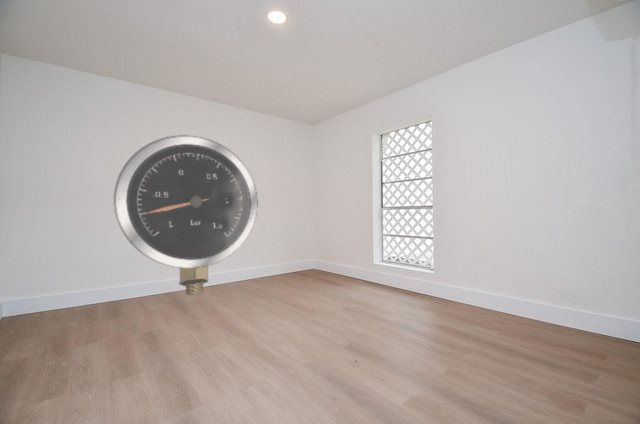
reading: bar -0.75
